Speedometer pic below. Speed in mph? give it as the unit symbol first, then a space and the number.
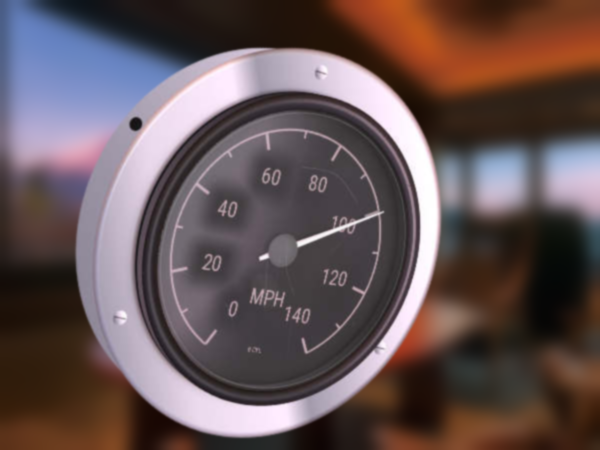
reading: mph 100
